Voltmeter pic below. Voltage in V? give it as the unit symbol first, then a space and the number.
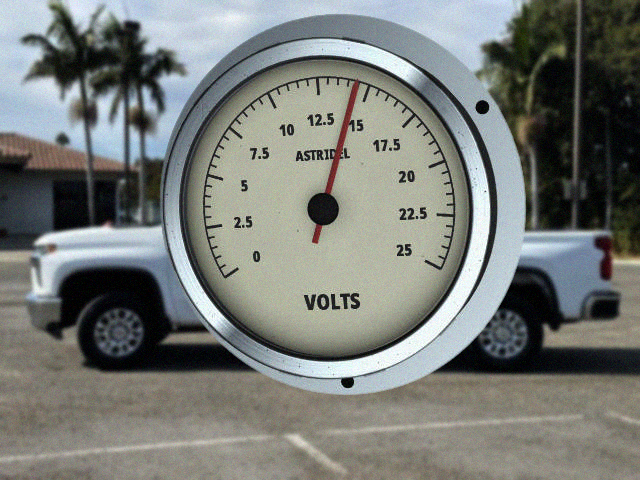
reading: V 14.5
